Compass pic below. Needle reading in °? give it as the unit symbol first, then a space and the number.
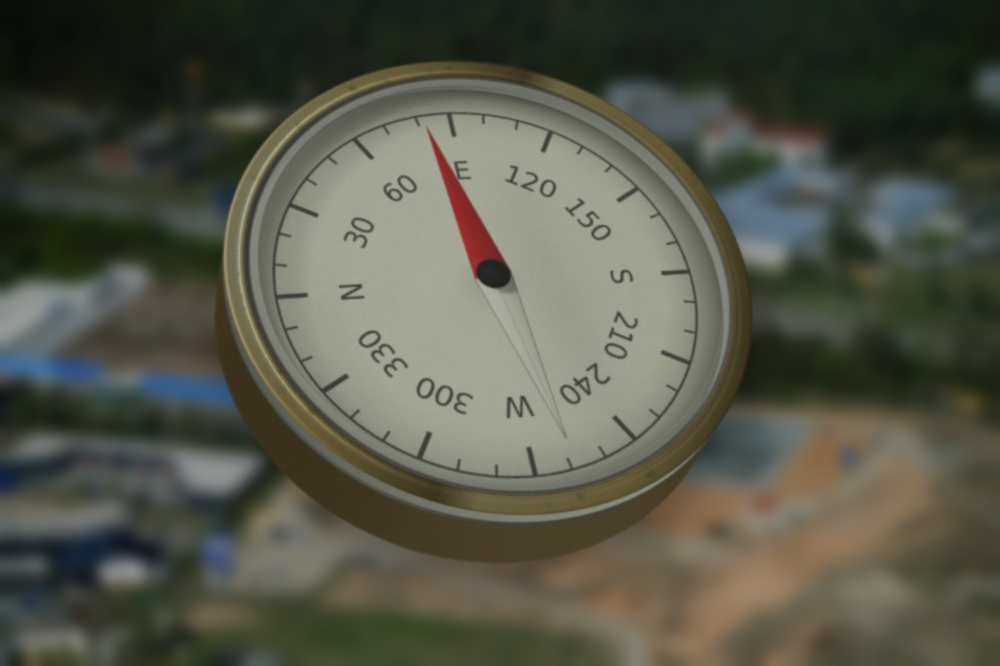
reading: ° 80
